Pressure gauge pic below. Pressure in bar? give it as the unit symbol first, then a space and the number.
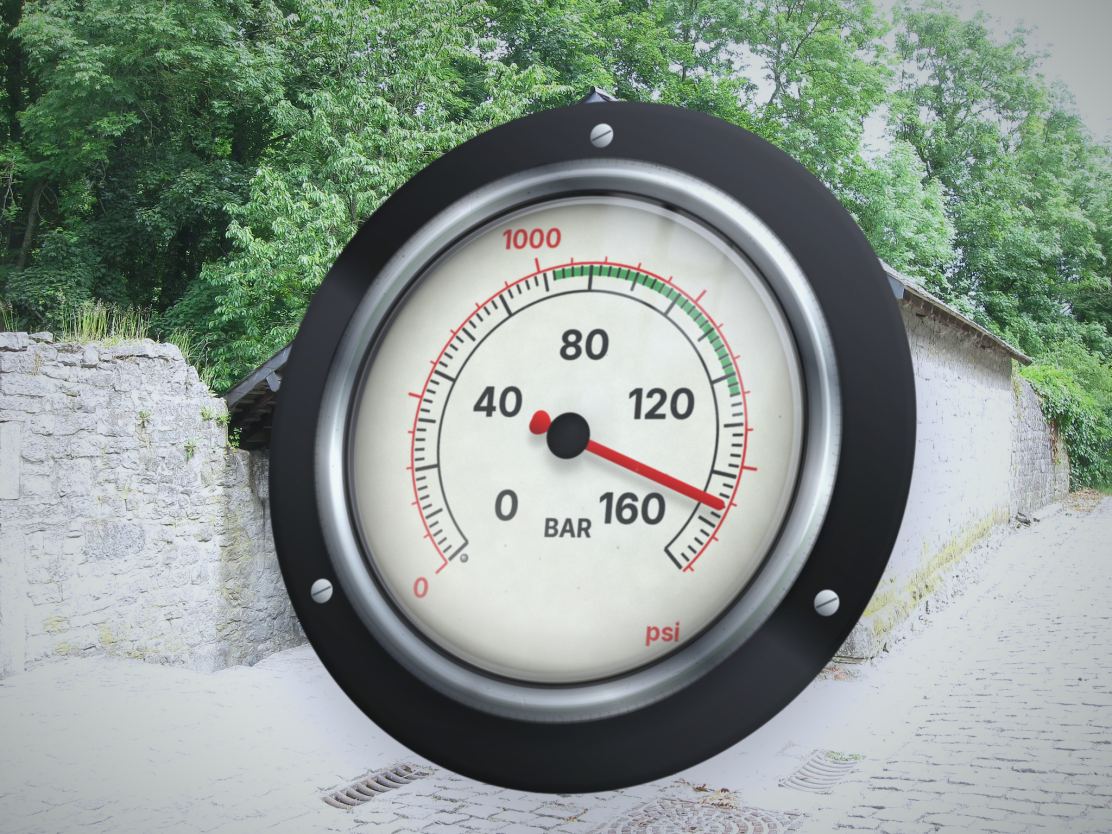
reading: bar 146
